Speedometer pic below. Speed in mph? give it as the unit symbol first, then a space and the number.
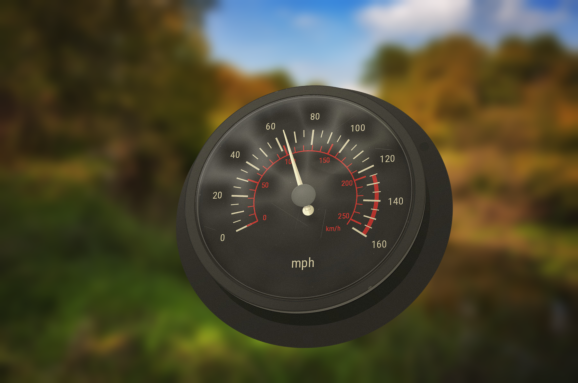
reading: mph 65
